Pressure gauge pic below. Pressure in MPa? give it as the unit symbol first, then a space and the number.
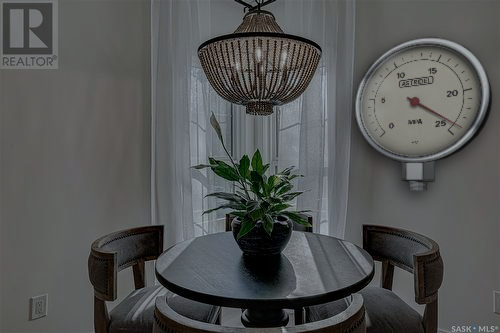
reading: MPa 24
